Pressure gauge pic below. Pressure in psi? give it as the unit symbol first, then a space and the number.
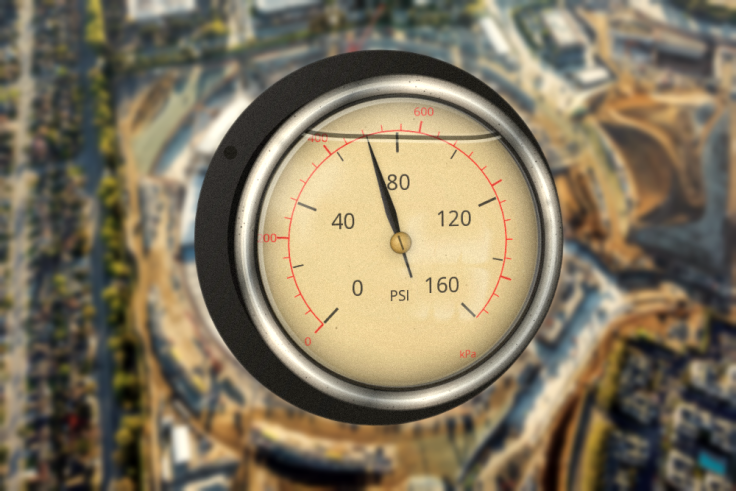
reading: psi 70
